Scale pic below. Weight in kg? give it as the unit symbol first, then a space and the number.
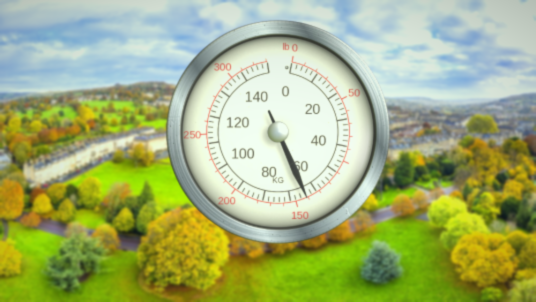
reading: kg 64
